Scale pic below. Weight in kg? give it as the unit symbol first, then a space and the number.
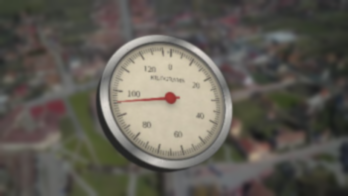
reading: kg 95
